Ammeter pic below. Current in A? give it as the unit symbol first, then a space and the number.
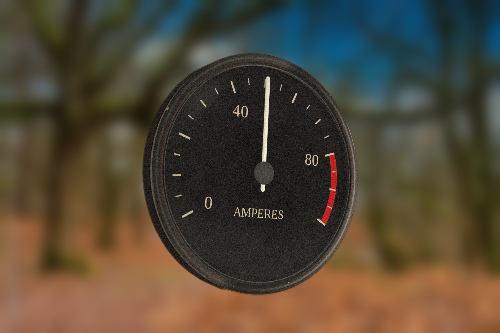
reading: A 50
